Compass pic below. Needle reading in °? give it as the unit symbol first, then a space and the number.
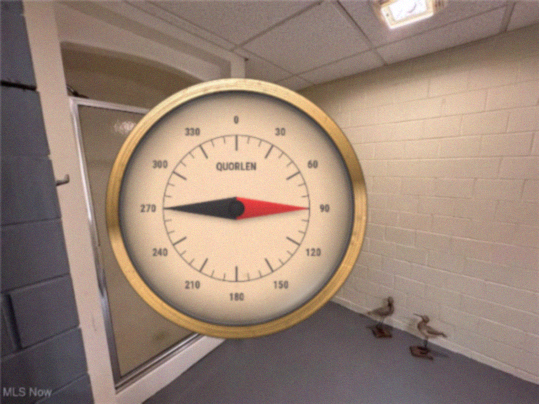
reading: ° 90
